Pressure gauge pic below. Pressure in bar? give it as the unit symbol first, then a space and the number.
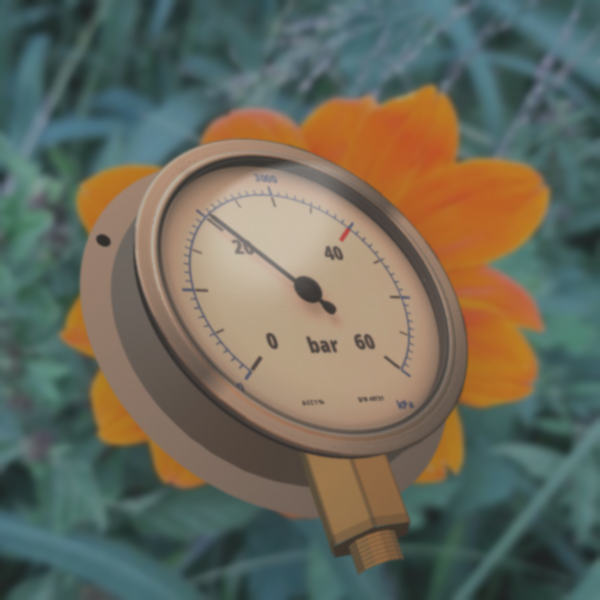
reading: bar 20
